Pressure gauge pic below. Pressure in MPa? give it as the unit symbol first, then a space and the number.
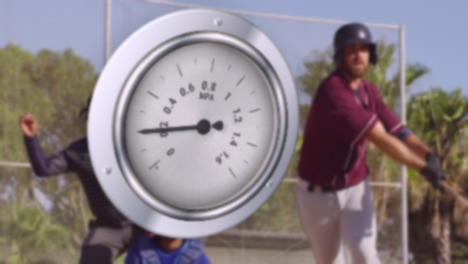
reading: MPa 0.2
